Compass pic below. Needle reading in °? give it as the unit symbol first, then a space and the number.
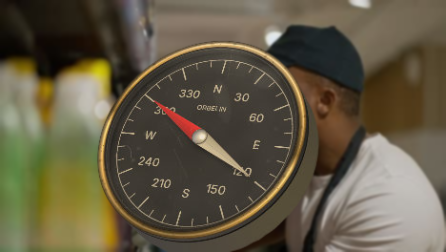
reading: ° 300
